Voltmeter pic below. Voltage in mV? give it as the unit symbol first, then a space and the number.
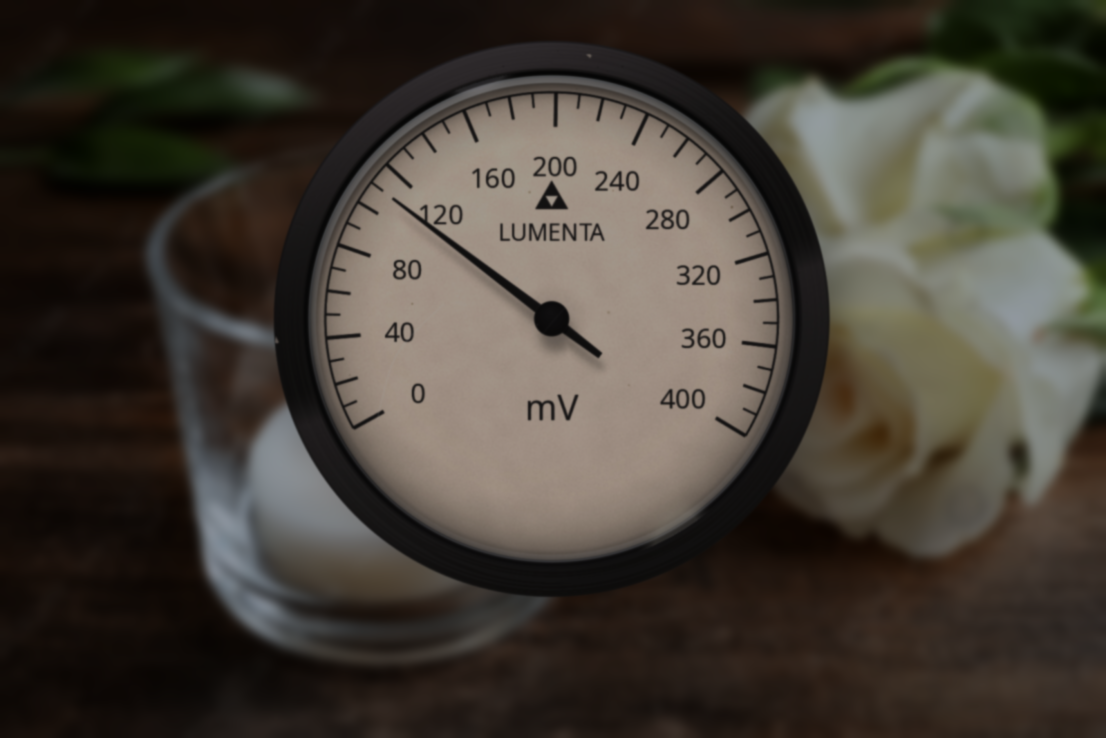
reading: mV 110
